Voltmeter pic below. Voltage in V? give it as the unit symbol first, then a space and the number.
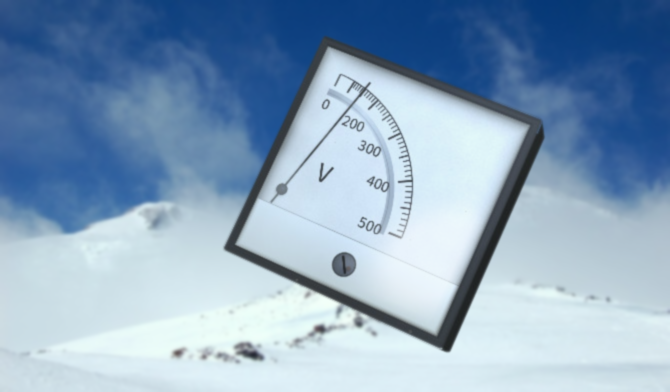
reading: V 150
